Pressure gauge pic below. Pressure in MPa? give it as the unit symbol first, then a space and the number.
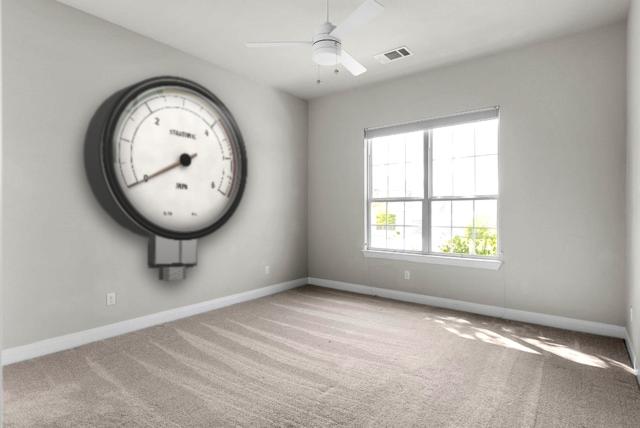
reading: MPa 0
